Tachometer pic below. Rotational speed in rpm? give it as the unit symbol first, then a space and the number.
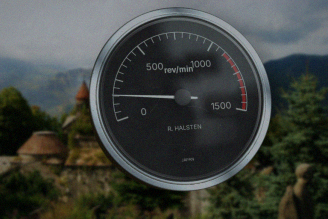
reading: rpm 150
